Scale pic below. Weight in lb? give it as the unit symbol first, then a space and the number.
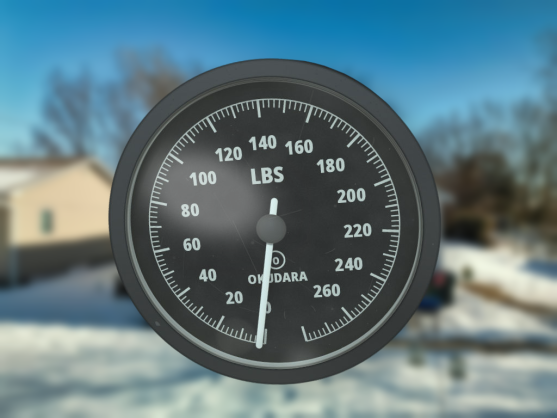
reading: lb 2
